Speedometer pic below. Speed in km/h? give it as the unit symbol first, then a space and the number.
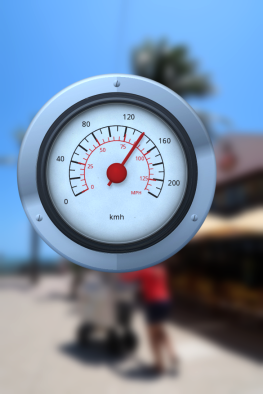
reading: km/h 140
